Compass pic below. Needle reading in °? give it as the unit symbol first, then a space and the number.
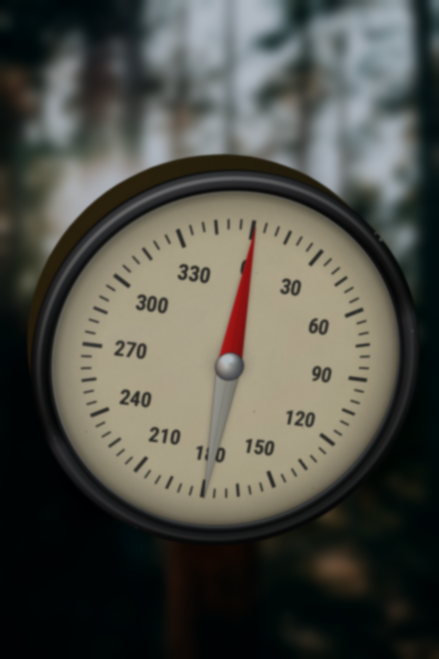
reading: ° 0
